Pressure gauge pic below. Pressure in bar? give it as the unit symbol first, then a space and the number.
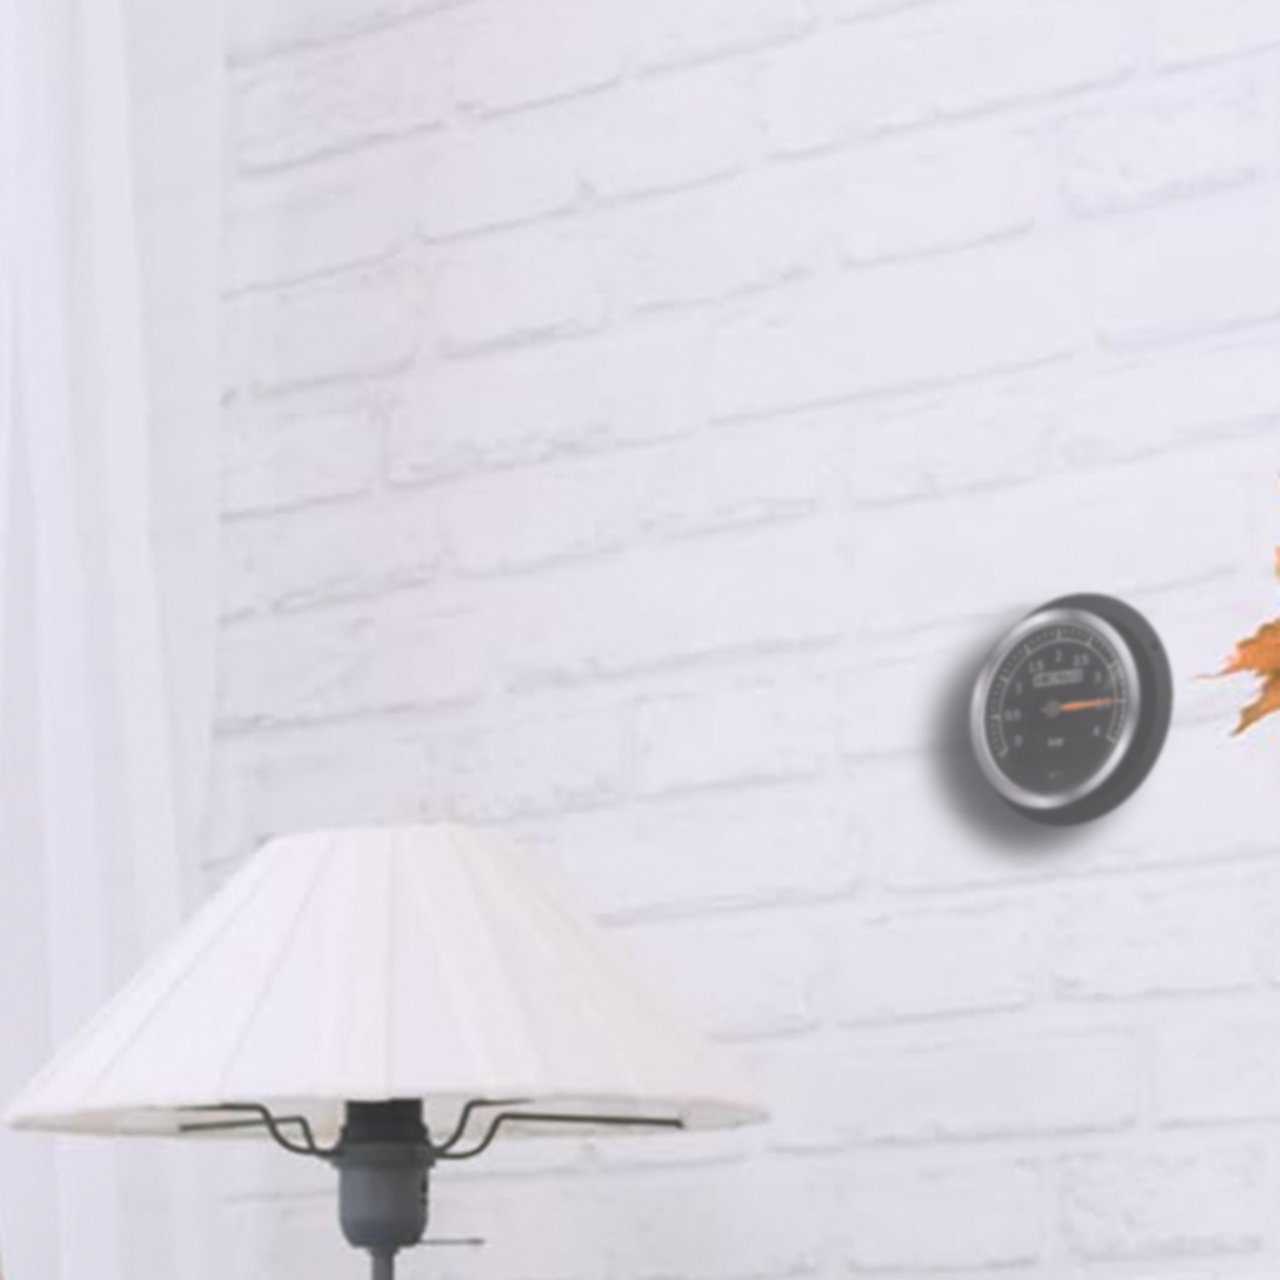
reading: bar 3.5
